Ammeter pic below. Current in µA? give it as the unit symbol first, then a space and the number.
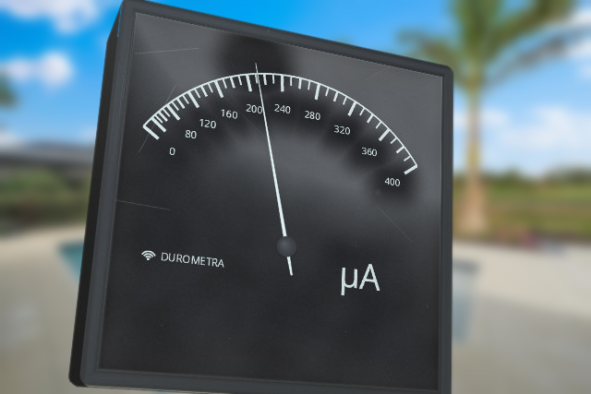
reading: µA 210
